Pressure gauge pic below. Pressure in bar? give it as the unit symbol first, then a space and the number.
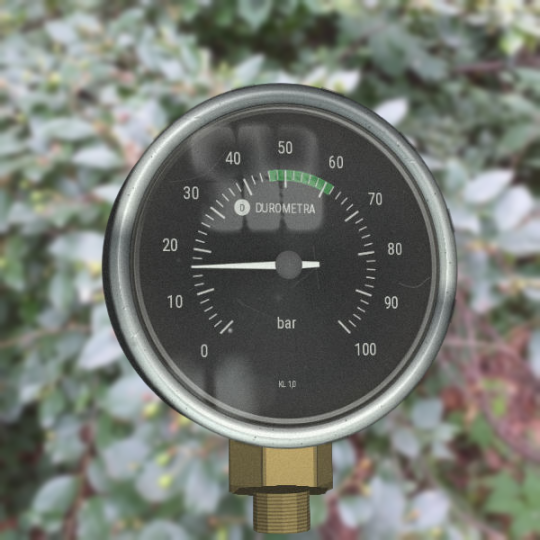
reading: bar 16
